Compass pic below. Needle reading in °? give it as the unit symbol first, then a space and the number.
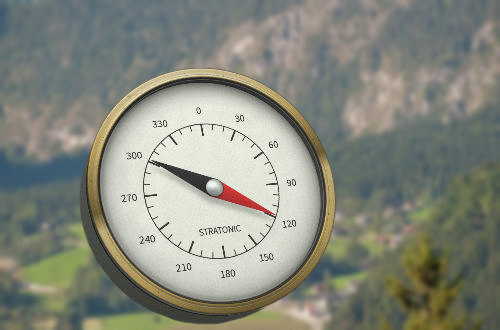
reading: ° 120
